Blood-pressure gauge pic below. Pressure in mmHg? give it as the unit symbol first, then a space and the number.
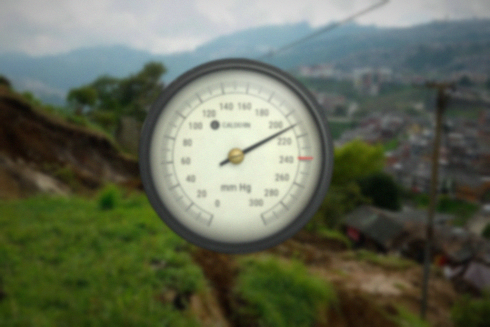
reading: mmHg 210
